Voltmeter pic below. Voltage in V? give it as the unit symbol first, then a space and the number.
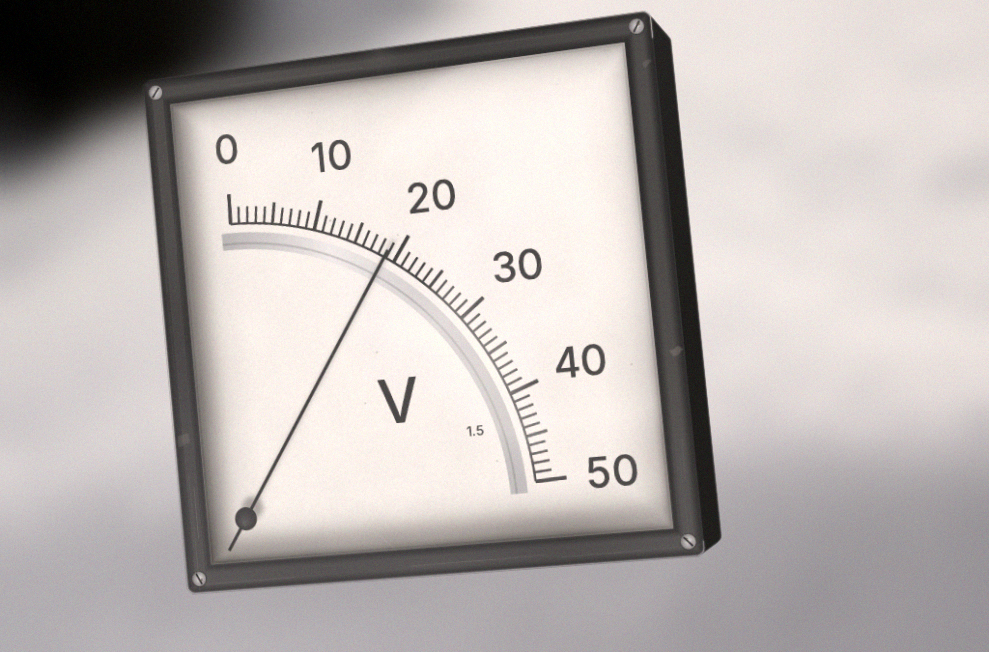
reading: V 19
